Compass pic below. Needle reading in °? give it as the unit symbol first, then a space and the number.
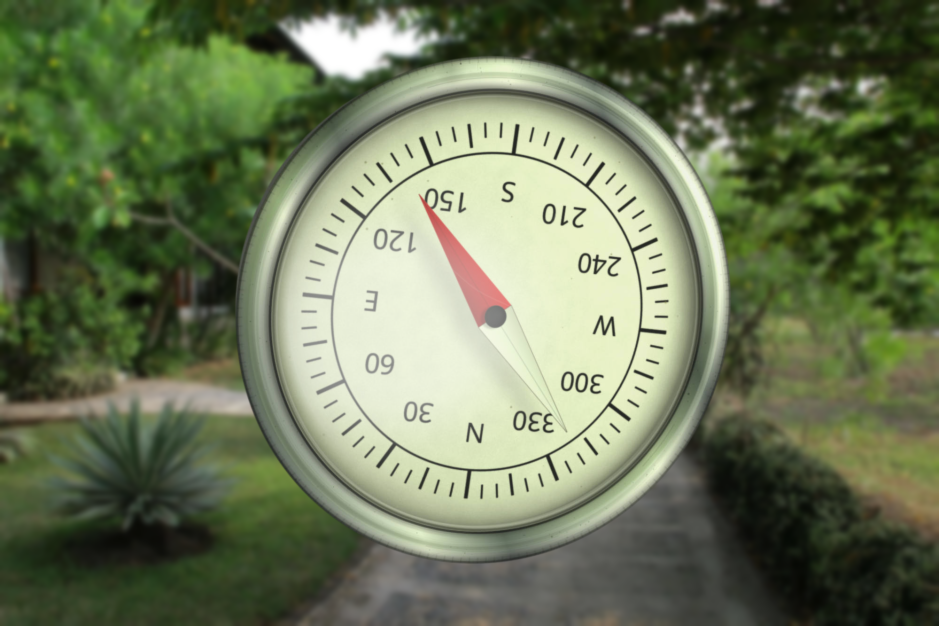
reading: ° 140
